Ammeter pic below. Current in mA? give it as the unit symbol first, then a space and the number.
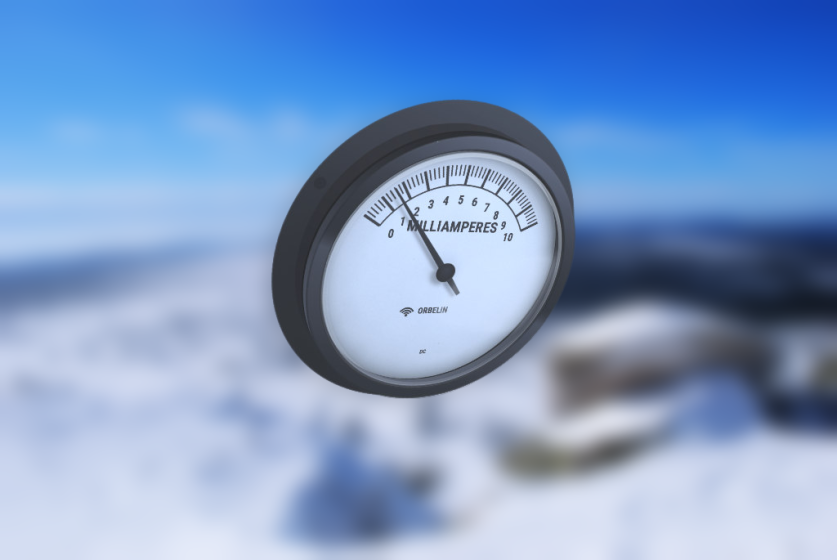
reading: mA 1.6
